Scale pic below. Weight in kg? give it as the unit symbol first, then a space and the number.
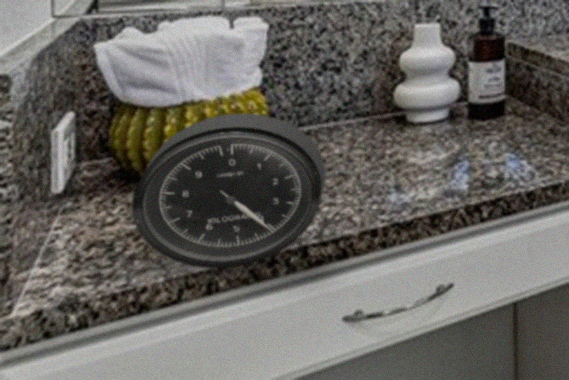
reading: kg 4
